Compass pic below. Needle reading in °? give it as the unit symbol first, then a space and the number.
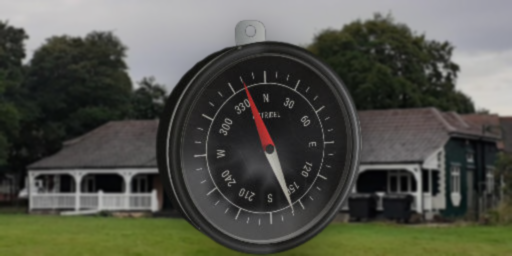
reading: ° 340
